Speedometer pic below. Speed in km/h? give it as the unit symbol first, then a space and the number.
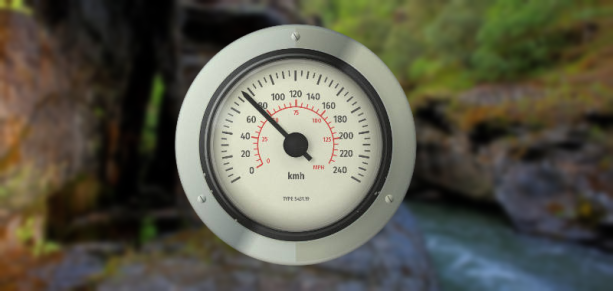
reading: km/h 75
